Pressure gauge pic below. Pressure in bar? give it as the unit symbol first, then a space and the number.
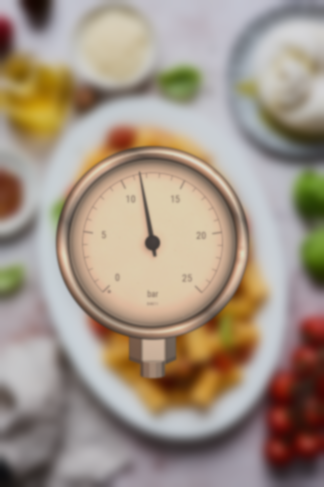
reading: bar 11.5
